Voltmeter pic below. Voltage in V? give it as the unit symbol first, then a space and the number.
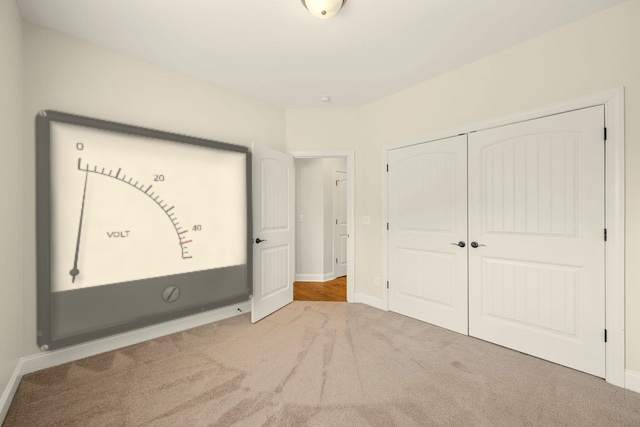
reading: V 2
